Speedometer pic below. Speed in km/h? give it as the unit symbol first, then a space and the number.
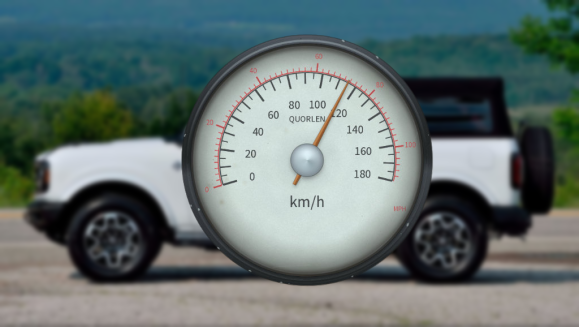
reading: km/h 115
